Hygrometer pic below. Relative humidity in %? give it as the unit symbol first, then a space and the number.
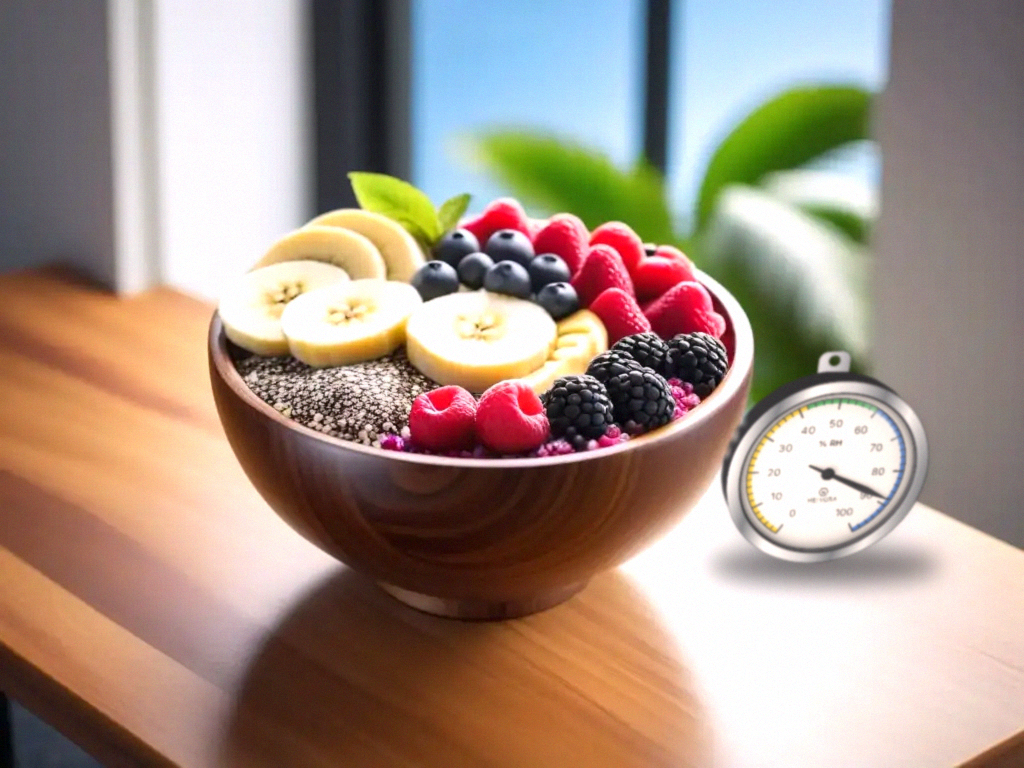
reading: % 88
